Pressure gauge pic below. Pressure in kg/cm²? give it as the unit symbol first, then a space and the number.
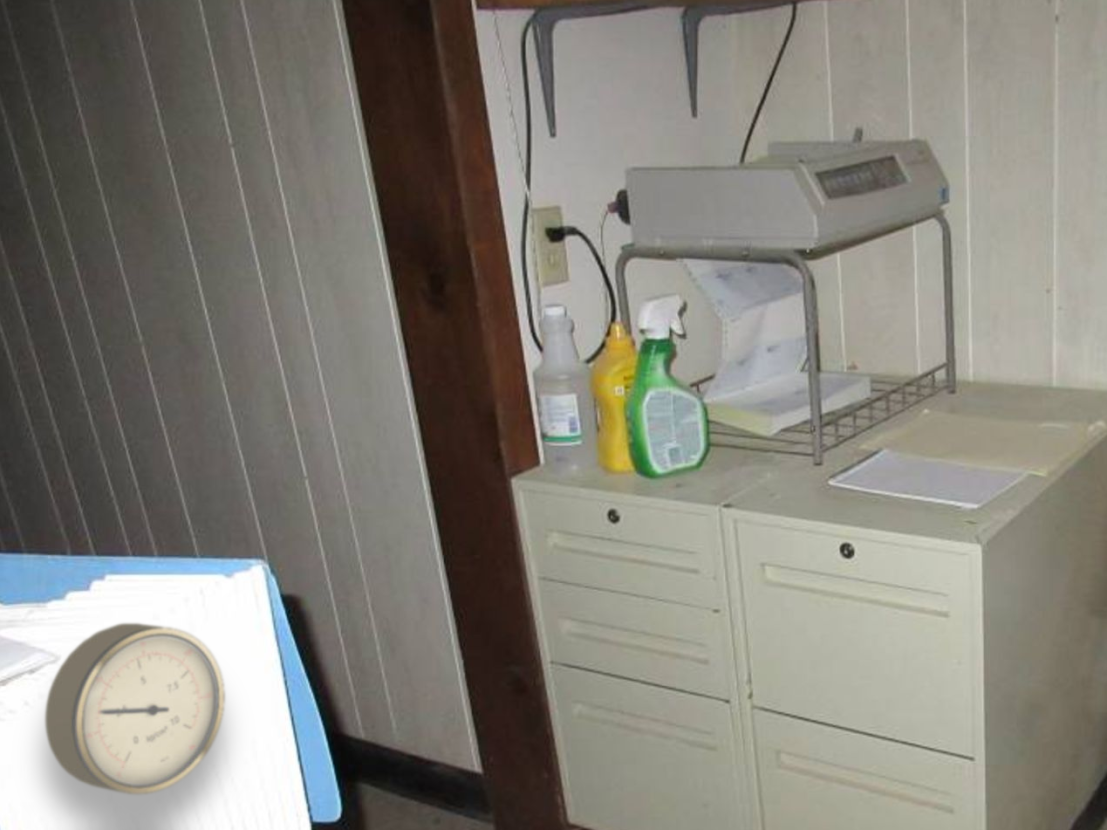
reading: kg/cm² 2.5
